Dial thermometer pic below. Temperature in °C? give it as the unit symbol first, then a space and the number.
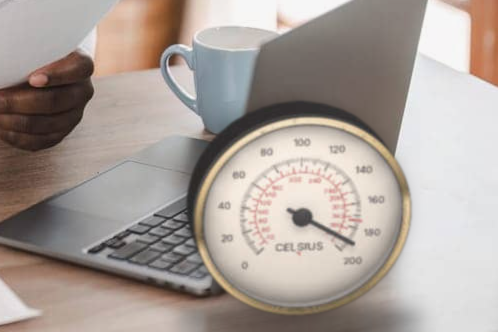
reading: °C 190
